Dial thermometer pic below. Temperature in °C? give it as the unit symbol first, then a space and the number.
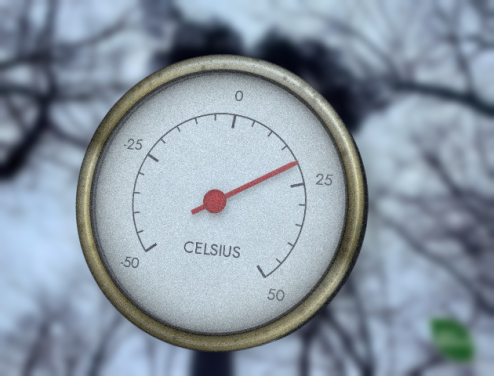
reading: °C 20
